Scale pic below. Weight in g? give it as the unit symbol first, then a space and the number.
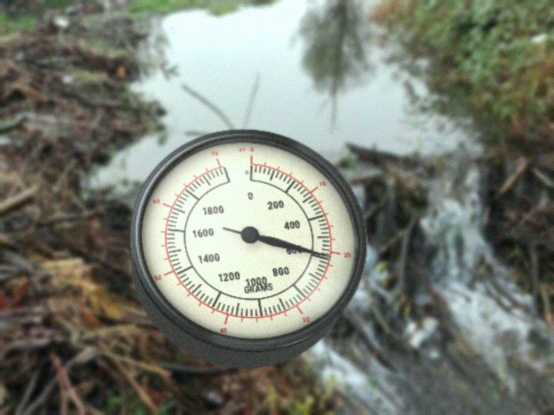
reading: g 600
